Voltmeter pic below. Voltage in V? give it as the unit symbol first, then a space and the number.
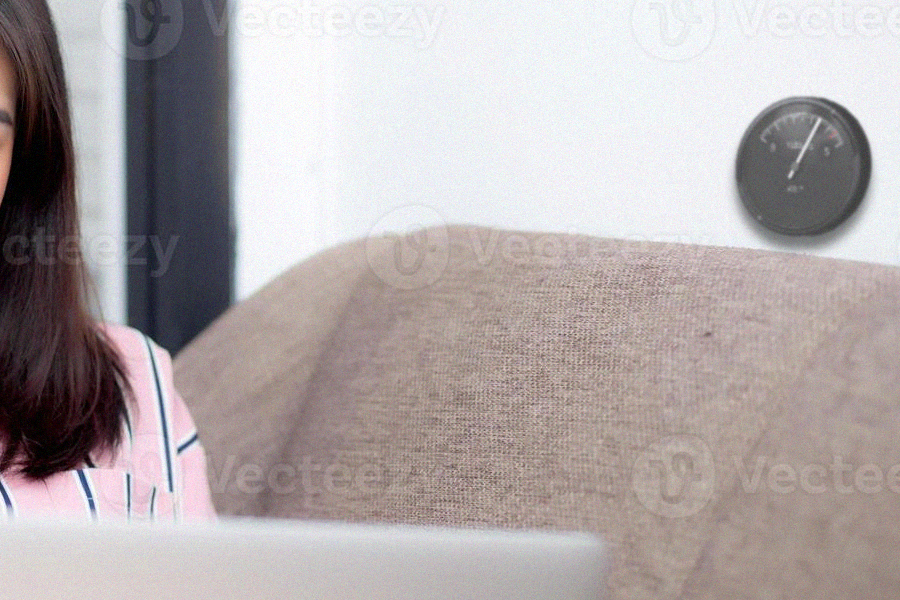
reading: V 3.5
